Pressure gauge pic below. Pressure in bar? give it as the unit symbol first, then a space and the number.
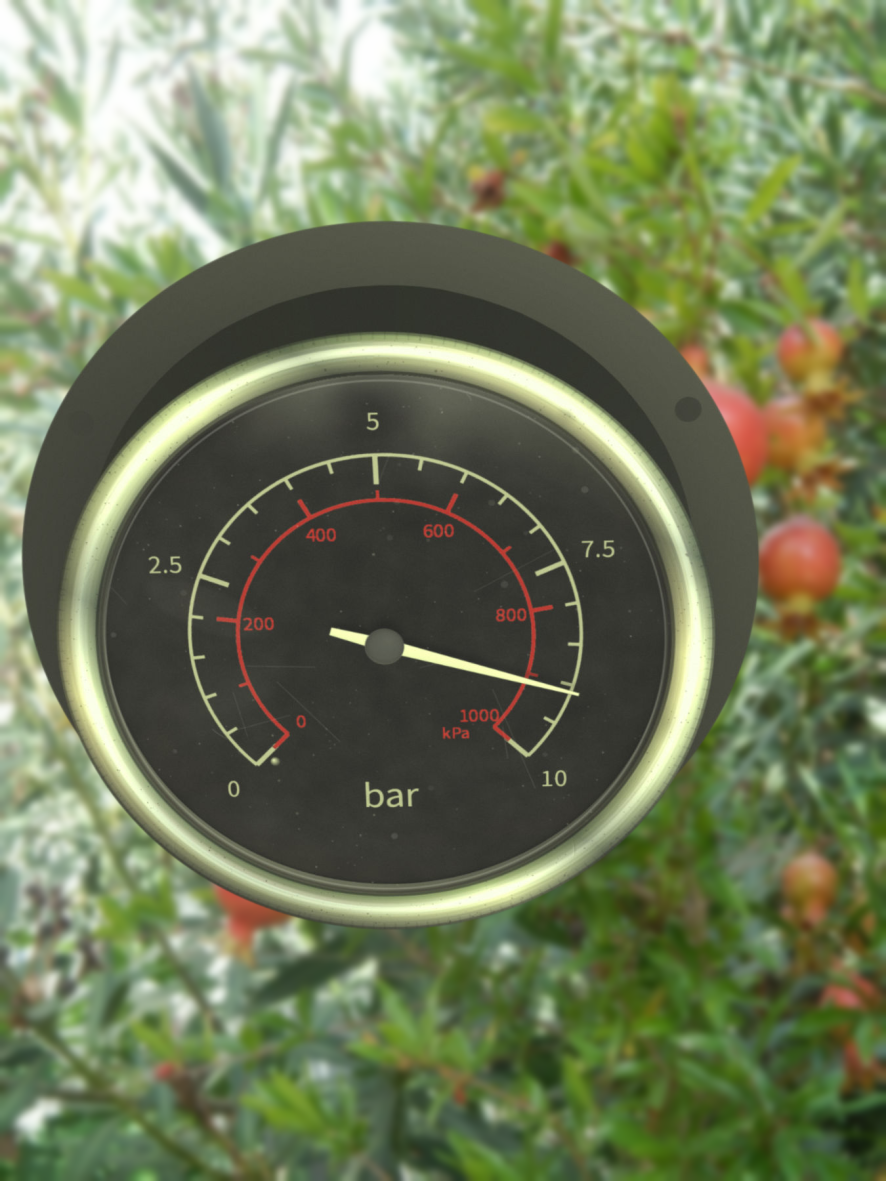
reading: bar 9
